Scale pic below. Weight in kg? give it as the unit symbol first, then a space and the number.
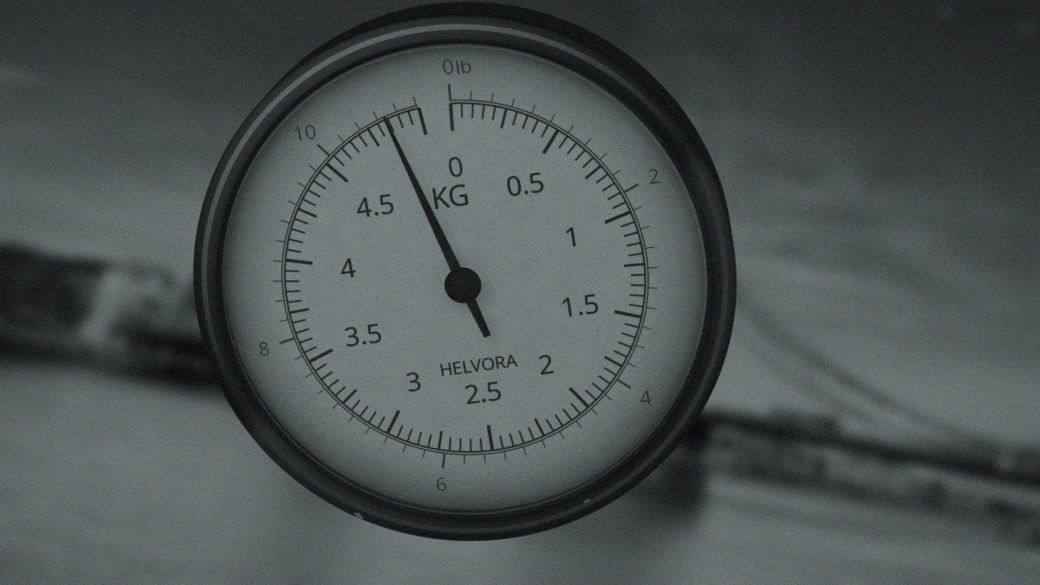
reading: kg 4.85
